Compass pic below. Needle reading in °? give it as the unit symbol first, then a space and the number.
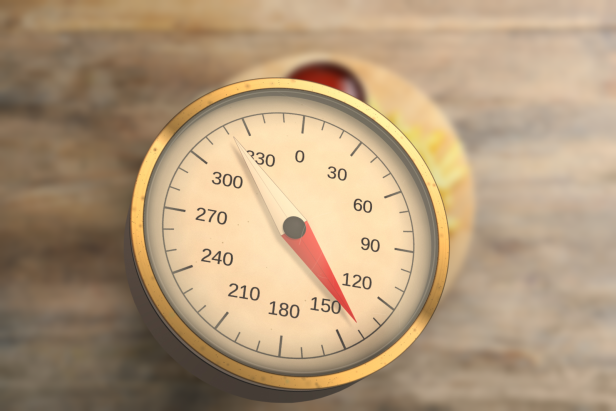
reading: ° 140
